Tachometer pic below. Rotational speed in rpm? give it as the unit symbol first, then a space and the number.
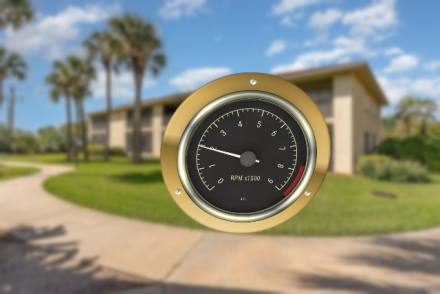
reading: rpm 2000
